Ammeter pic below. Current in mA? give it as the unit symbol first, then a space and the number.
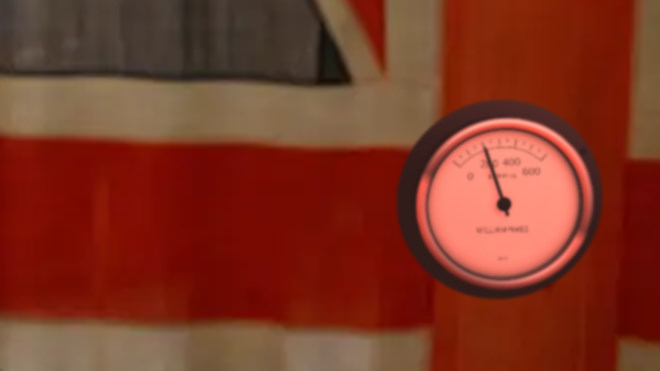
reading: mA 200
